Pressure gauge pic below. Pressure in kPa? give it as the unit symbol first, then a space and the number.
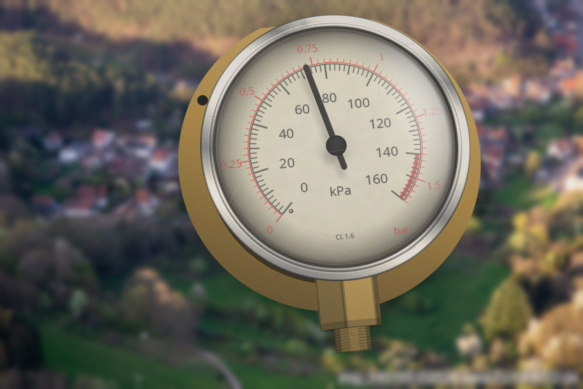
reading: kPa 72
